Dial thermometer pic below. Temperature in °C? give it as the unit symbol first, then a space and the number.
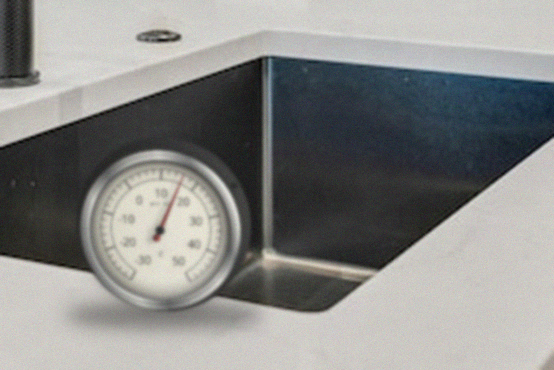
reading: °C 16
